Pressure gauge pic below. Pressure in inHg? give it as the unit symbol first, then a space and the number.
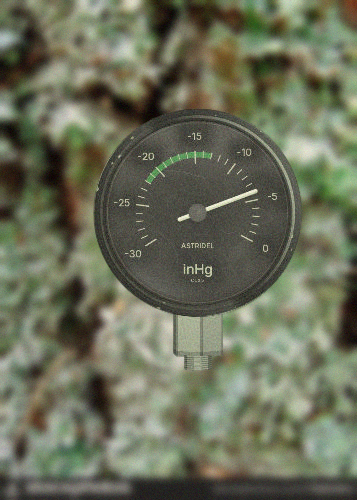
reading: inHg -6
